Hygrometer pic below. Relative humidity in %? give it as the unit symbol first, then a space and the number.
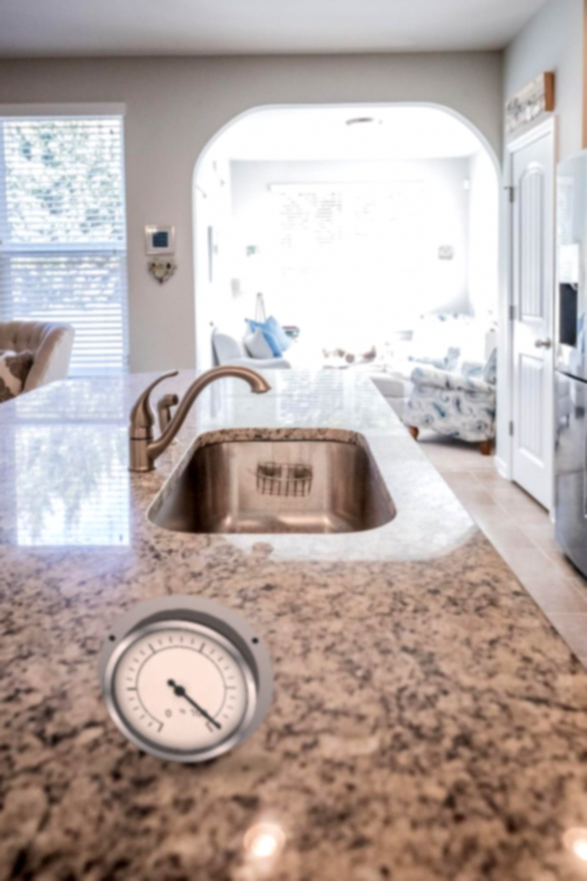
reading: % 96
